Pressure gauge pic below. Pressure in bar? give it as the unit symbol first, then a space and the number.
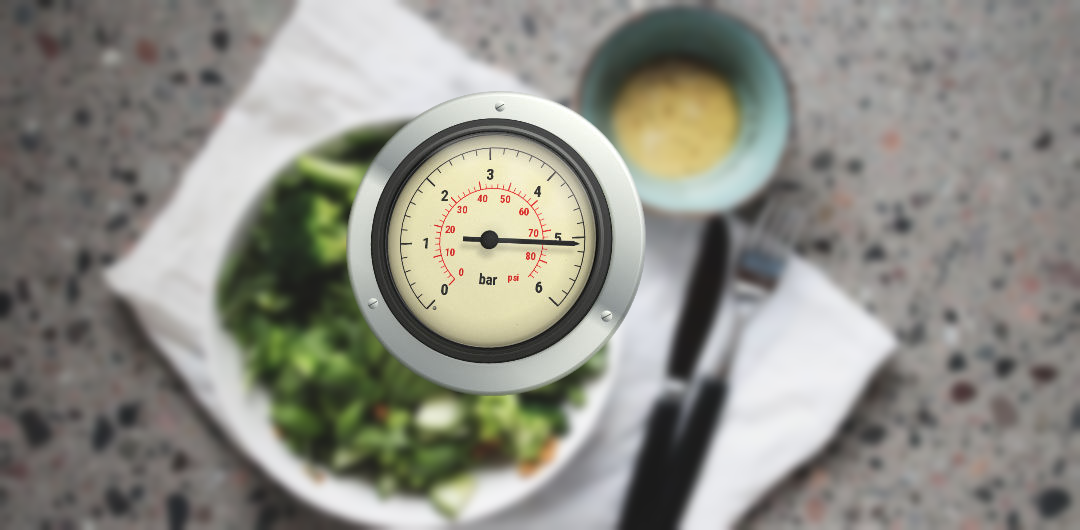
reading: bar 5.1
